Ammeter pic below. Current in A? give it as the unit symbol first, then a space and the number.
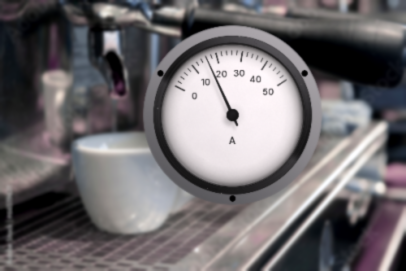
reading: A 16
